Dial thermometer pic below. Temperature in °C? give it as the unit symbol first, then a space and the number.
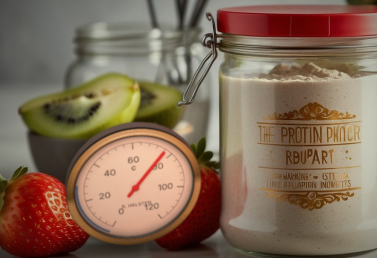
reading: °C 76
